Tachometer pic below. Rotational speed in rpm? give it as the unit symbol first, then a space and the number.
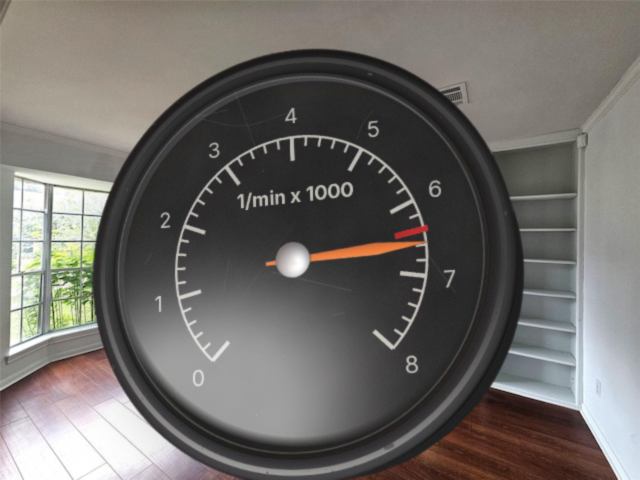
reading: rpm 6600
